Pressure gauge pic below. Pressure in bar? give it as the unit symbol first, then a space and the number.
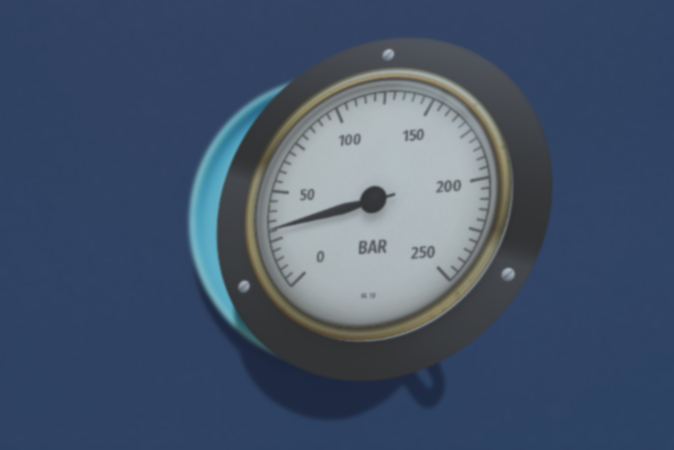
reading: bar 30
